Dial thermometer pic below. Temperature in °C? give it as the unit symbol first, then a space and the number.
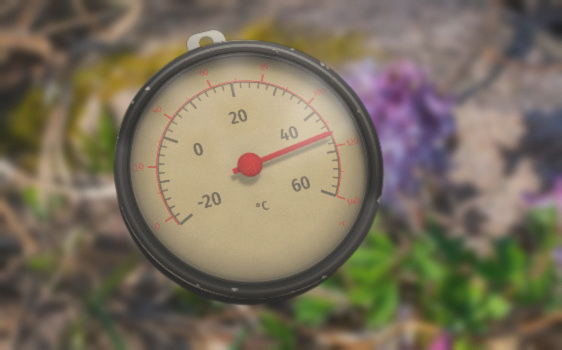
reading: °C 46
